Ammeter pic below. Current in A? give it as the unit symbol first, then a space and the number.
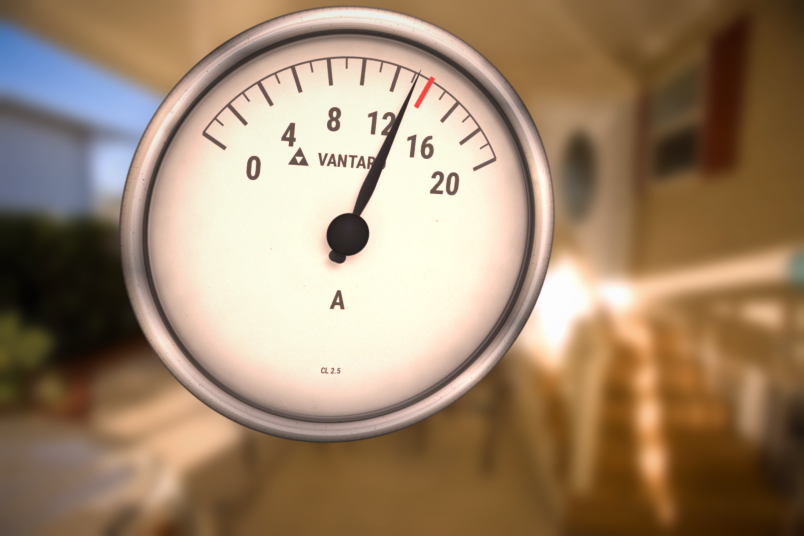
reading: A 13
